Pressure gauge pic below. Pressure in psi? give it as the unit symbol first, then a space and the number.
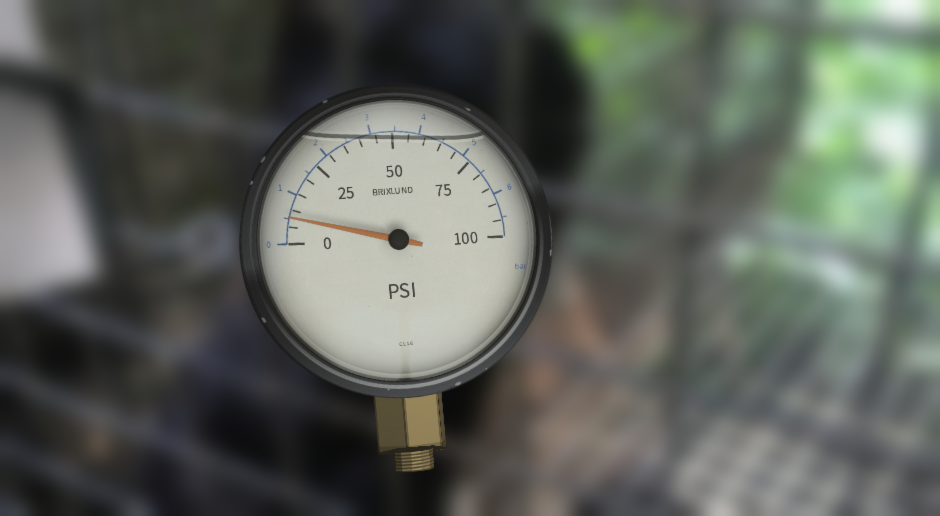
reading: psi 7.5
